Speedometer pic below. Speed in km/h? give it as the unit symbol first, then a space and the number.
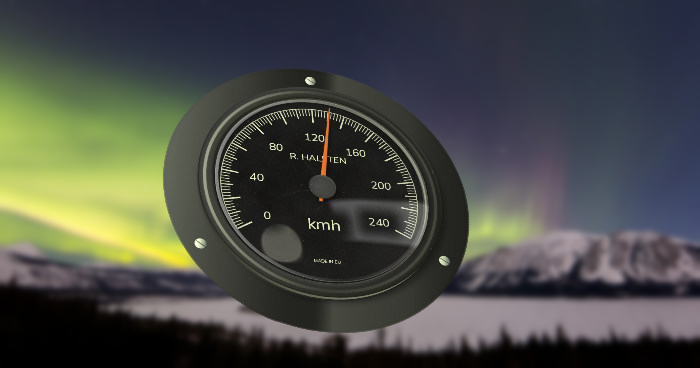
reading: km/h 130
